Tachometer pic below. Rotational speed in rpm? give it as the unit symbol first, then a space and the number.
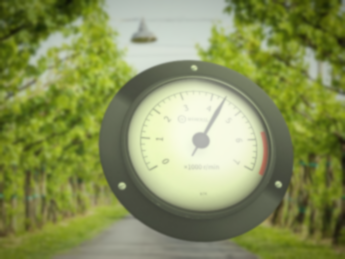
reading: rpm 4400
